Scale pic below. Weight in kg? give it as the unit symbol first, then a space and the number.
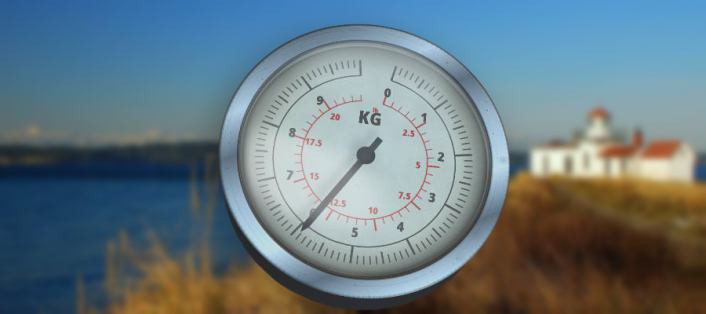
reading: kg 5.9
